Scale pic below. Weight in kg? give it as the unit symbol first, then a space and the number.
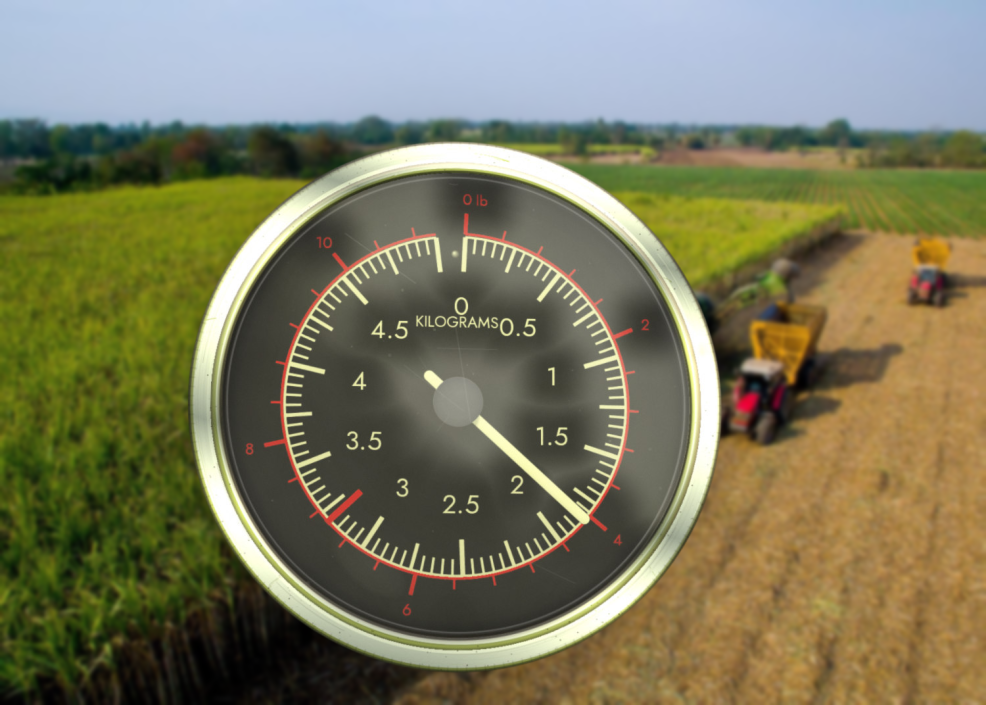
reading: kg 1.85
